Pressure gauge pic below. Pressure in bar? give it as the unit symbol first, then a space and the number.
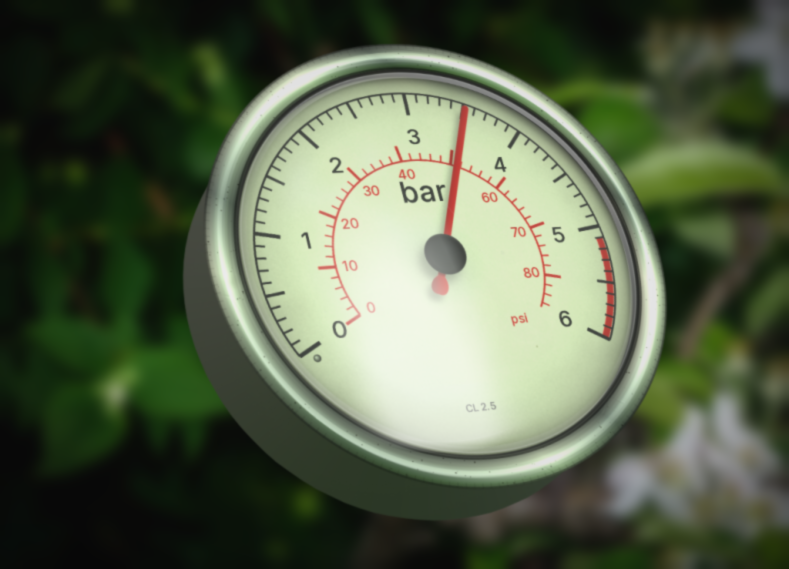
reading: bar 3.5
